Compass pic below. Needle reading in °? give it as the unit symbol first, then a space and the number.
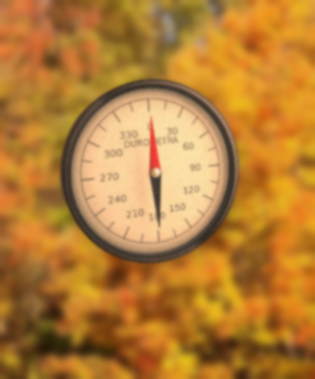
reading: ° 0
